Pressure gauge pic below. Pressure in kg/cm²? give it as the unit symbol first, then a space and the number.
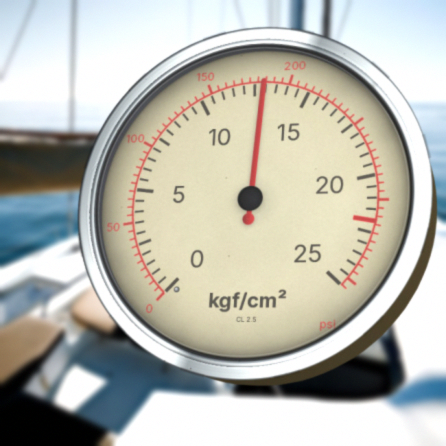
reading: kg/cm² 13
